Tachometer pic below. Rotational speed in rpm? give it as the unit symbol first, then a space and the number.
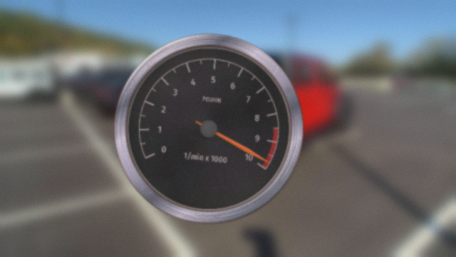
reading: rpm 9750
